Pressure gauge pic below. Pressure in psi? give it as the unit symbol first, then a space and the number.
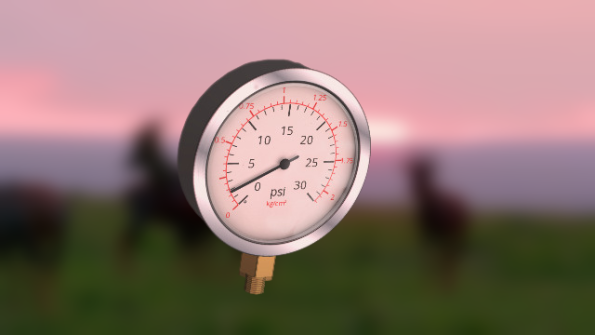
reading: psi 2
